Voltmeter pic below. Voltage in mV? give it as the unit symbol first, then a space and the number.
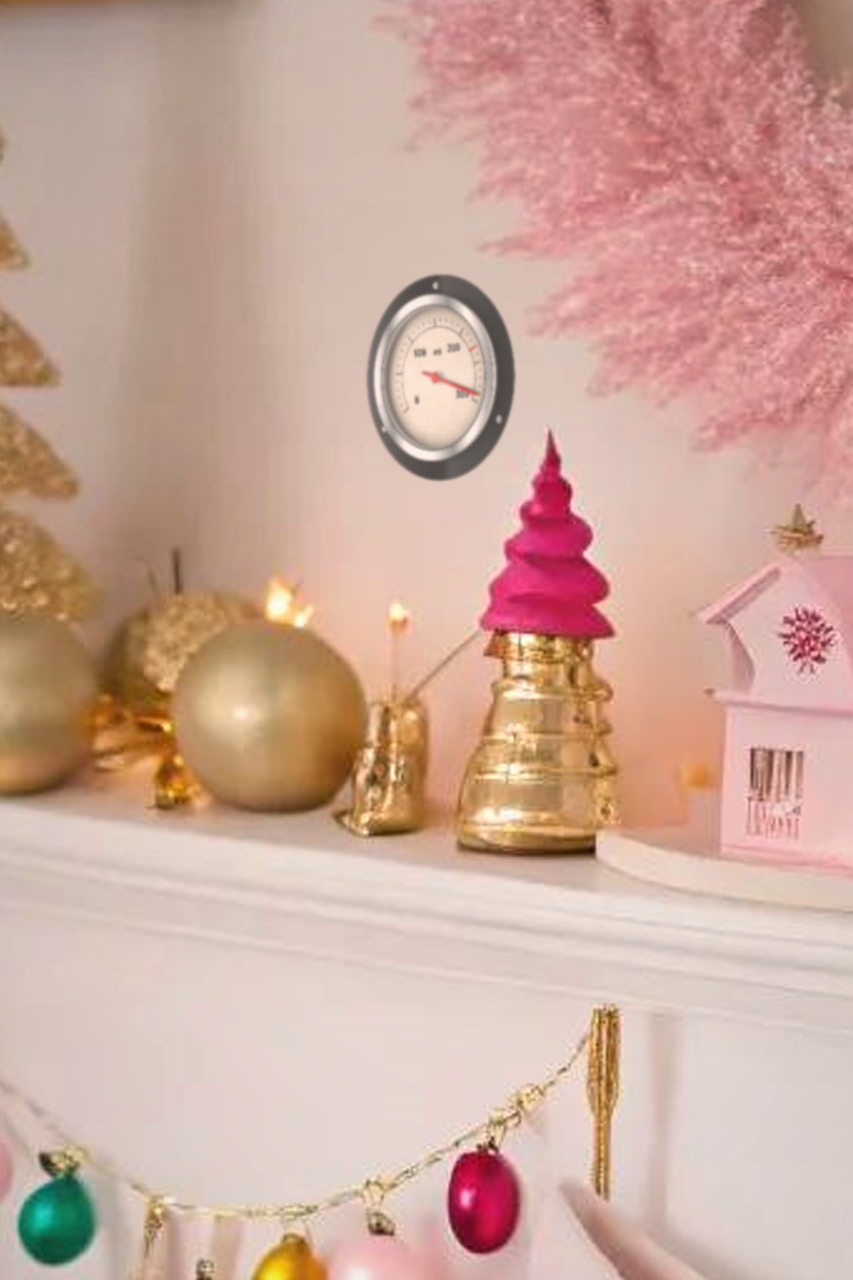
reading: mV 290
